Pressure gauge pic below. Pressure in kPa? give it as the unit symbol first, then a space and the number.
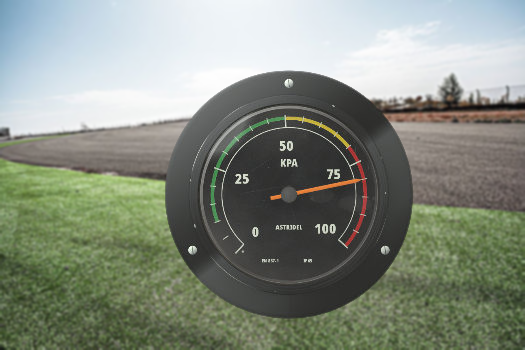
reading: kPa 80
